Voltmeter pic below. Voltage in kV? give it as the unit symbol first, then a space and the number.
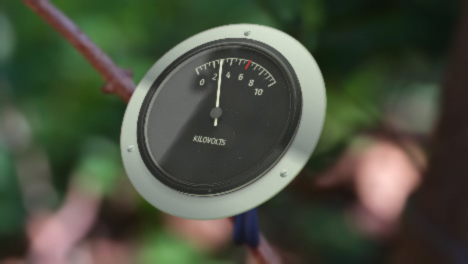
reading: kV 3
